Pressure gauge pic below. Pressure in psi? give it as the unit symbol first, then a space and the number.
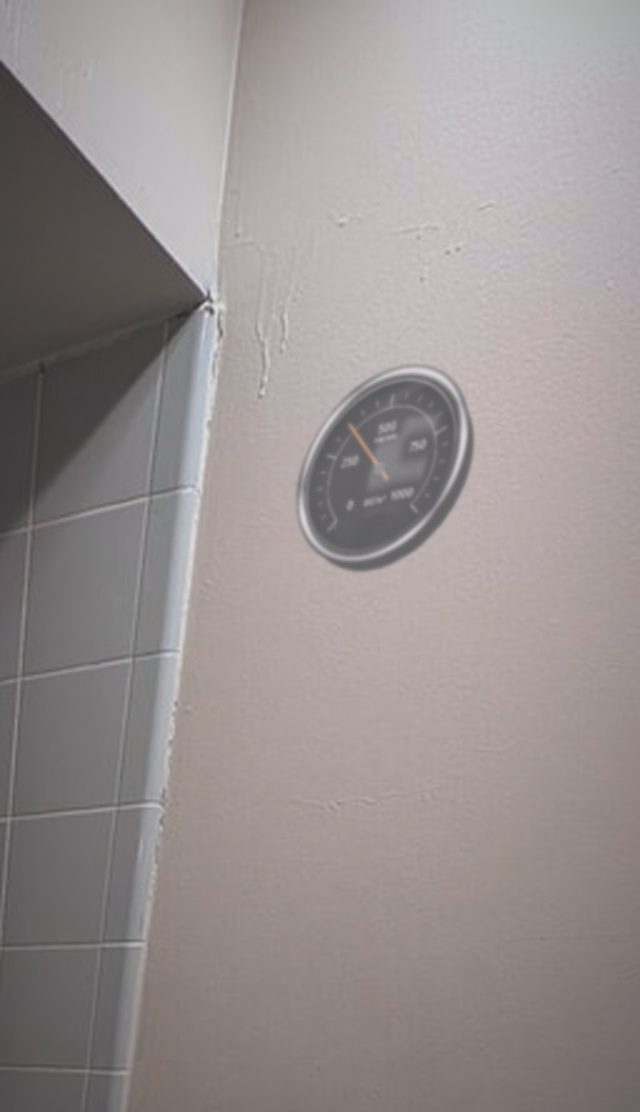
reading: psi 350
